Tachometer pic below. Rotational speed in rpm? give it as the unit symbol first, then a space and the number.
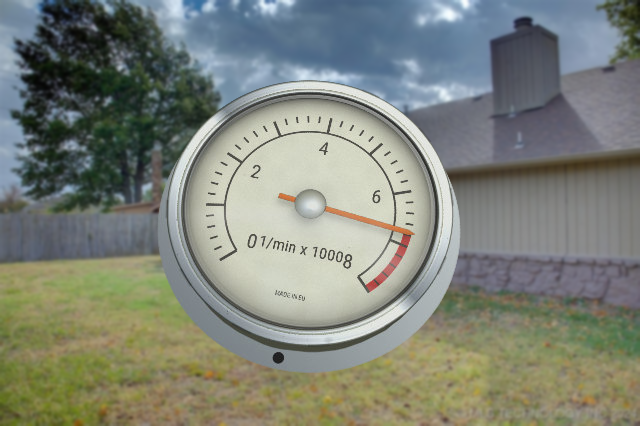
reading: rpm 6800
